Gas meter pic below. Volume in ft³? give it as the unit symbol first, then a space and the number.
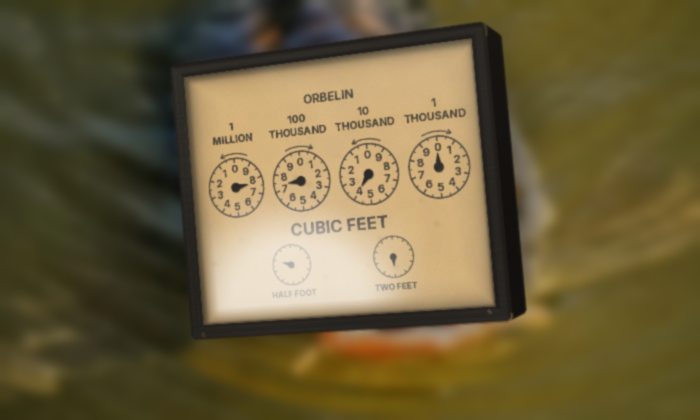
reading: ft³ 774000
